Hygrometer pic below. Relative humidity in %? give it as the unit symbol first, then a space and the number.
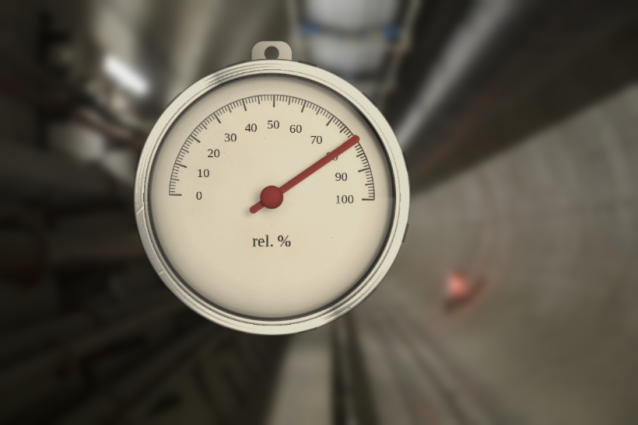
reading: % 80
